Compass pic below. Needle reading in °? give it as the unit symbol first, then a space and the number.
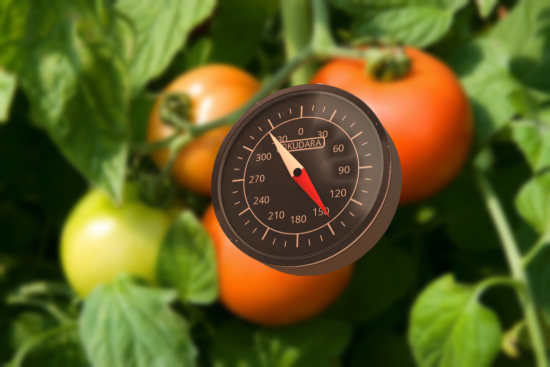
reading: ° 145
